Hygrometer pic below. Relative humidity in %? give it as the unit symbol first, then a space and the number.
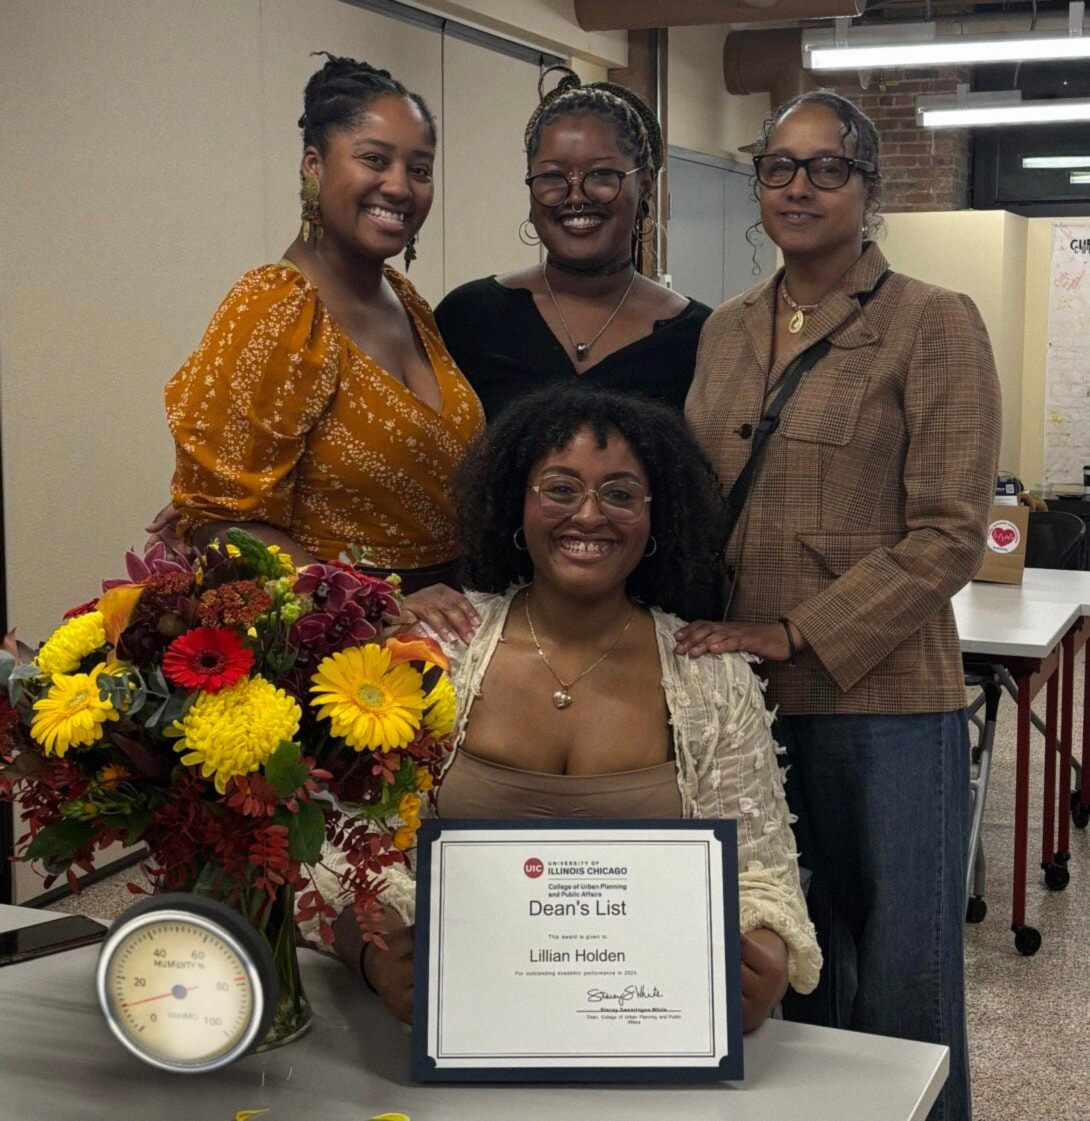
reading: % 10
